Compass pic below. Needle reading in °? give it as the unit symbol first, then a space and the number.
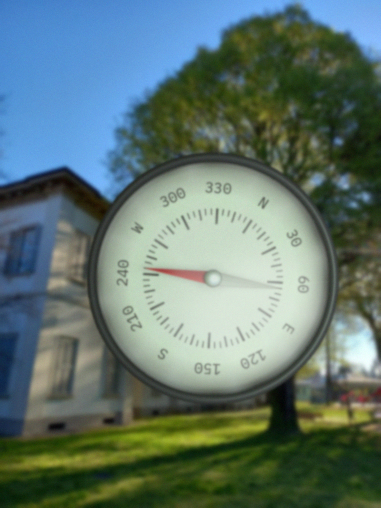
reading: ° 245
